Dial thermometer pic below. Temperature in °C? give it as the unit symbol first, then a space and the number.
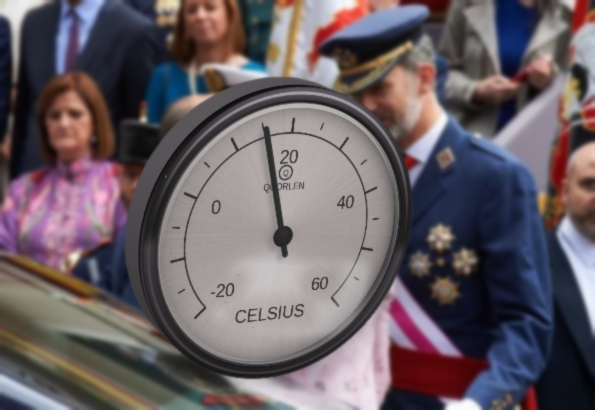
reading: °C 15
